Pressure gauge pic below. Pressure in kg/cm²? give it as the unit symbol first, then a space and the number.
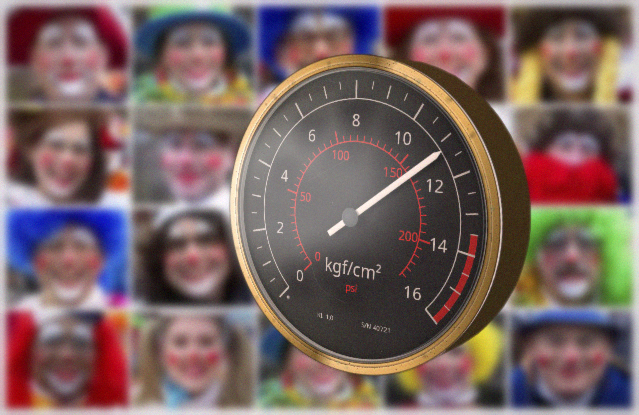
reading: kg/cm² 11.25
